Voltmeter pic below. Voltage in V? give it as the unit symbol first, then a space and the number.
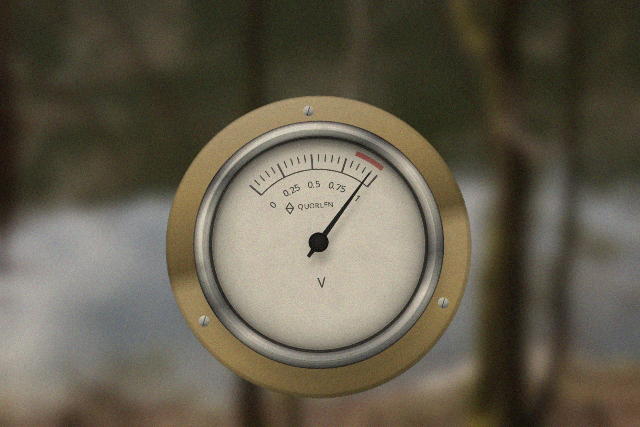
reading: V 0.95
